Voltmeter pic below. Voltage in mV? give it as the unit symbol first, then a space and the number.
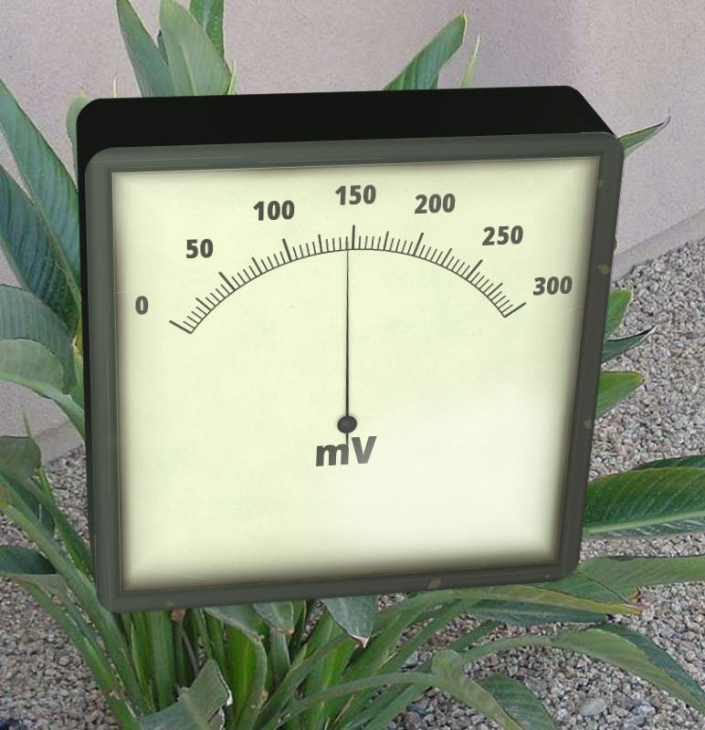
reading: mV 145
